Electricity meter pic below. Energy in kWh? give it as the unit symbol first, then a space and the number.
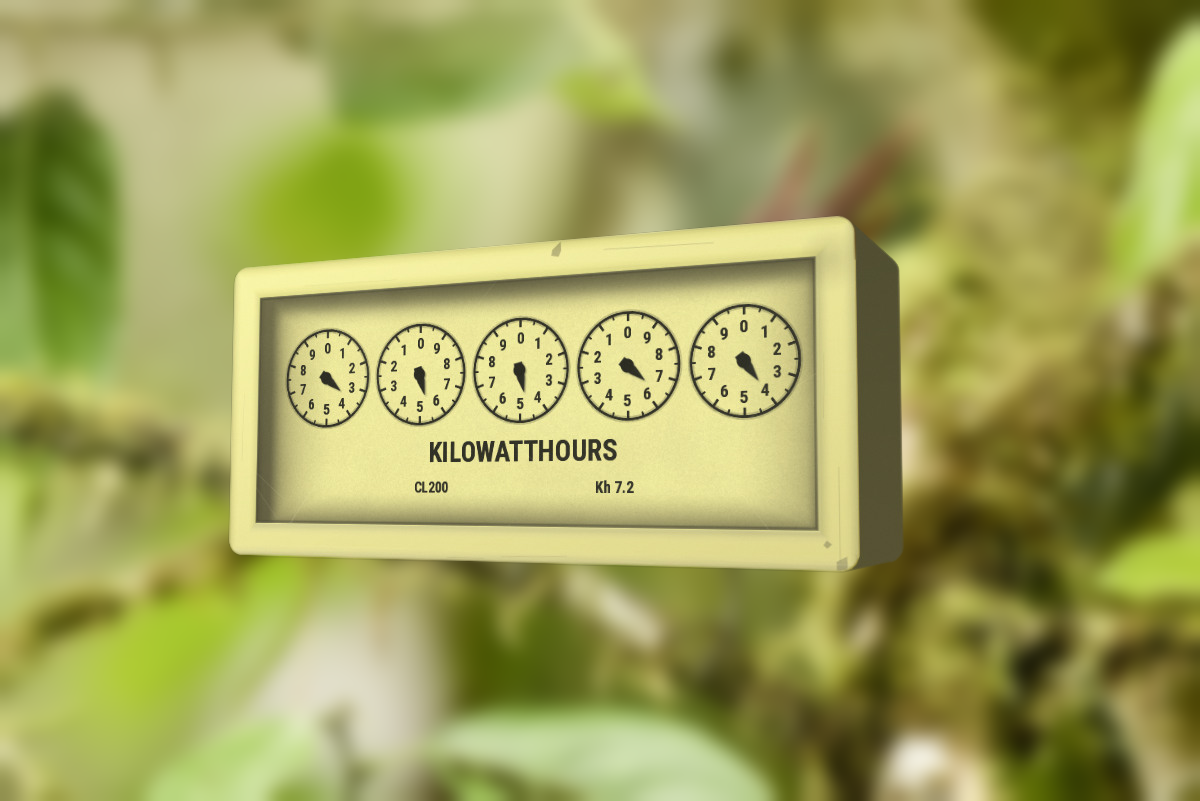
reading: kWh 35464
